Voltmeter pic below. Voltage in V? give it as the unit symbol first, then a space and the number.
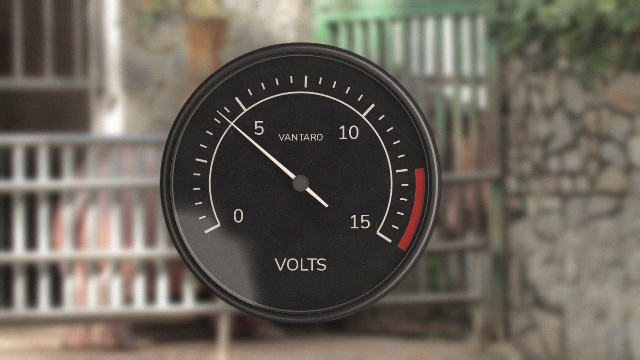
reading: V 4.25
